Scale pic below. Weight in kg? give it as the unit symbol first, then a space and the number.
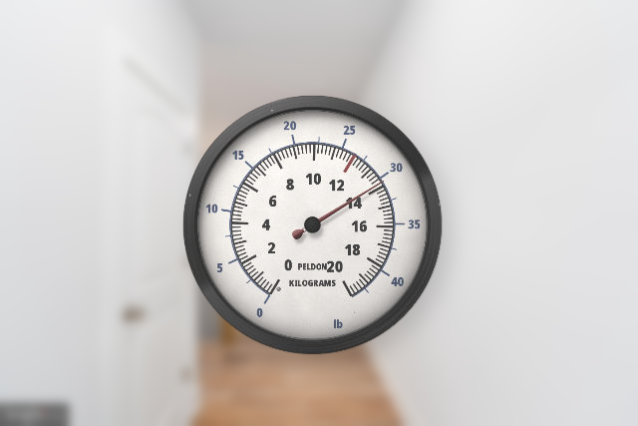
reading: kg 13.8
